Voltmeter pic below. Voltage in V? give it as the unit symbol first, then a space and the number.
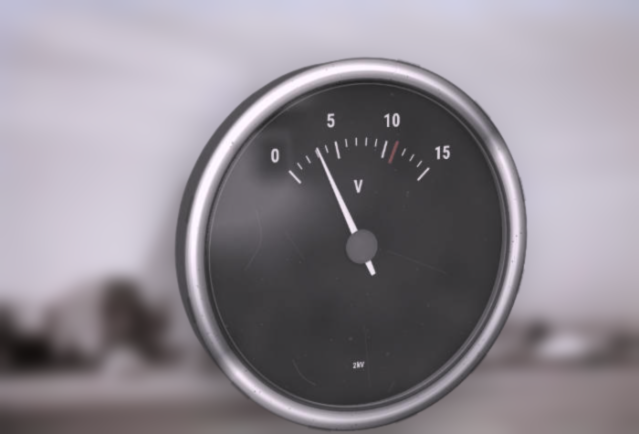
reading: V 3
